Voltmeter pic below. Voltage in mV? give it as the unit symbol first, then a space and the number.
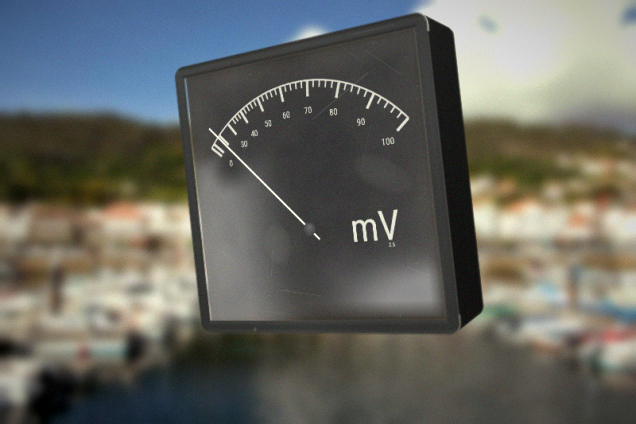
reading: mV 20
